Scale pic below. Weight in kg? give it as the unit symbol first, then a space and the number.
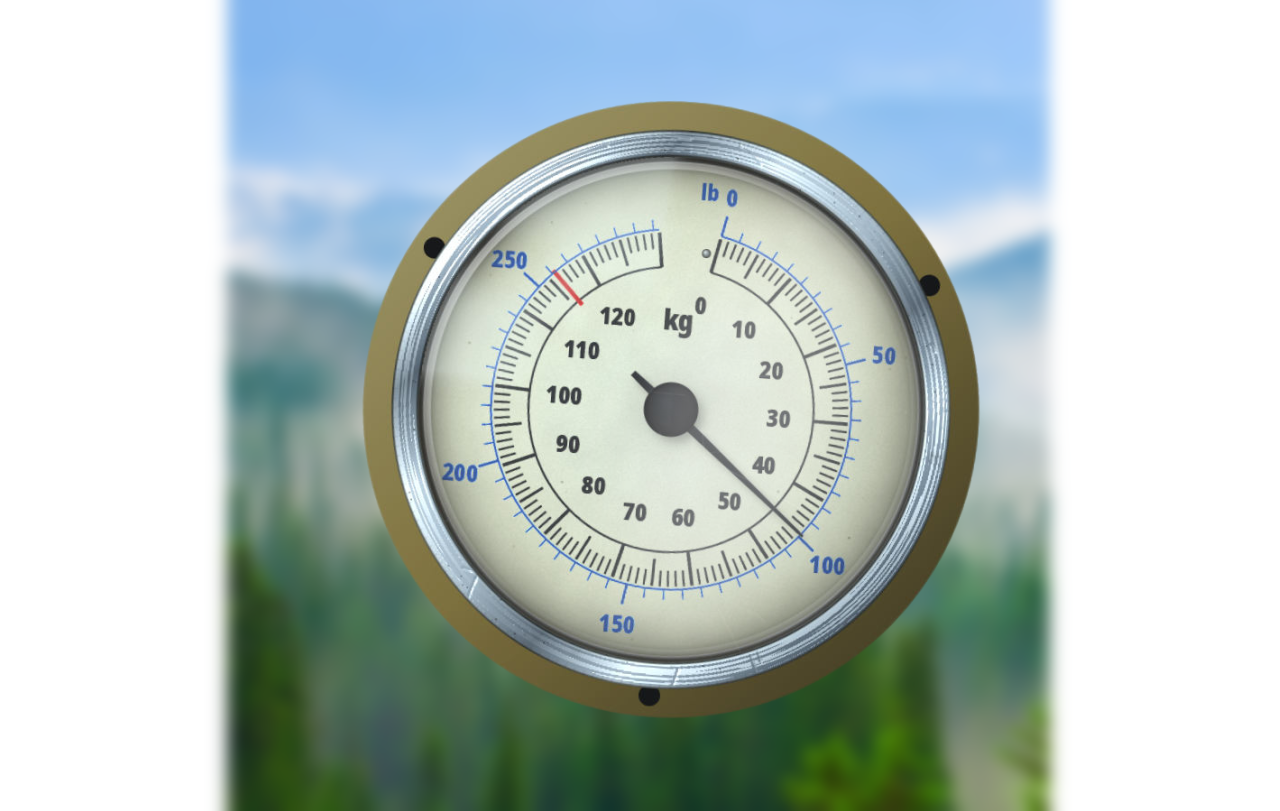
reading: kg 45
